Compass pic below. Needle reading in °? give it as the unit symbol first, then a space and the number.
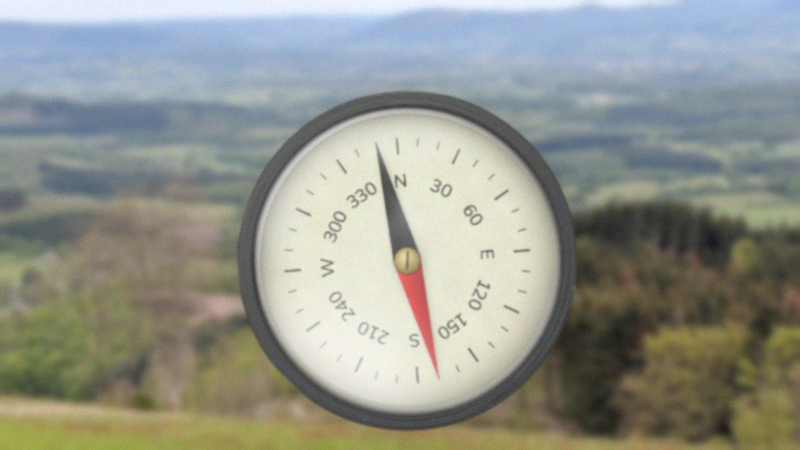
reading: ° 170
